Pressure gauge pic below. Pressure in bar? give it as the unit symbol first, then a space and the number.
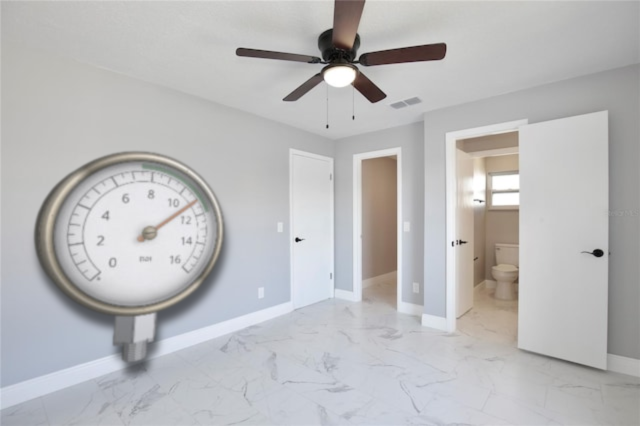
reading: bar 11
